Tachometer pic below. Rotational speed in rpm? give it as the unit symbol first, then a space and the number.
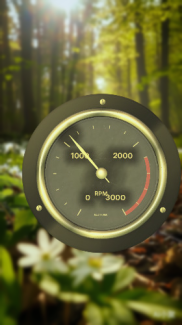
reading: rpm 1100
